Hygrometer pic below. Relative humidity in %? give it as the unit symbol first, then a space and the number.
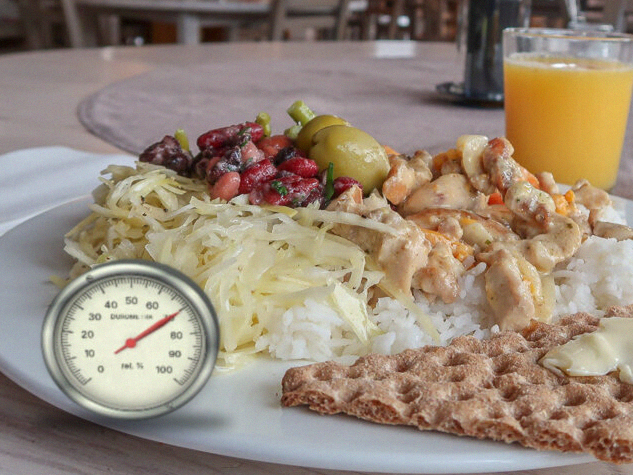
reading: % 70
